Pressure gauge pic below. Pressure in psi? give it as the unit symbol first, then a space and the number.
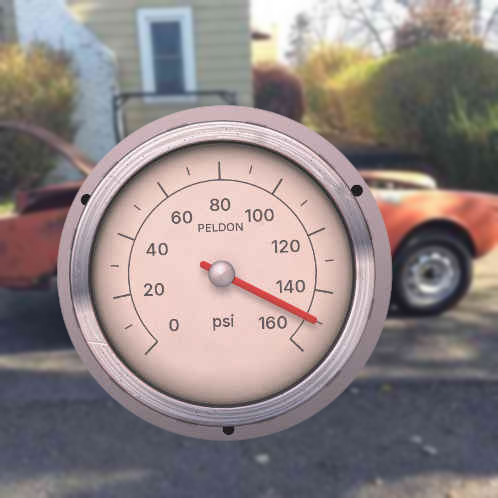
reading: psi 150
